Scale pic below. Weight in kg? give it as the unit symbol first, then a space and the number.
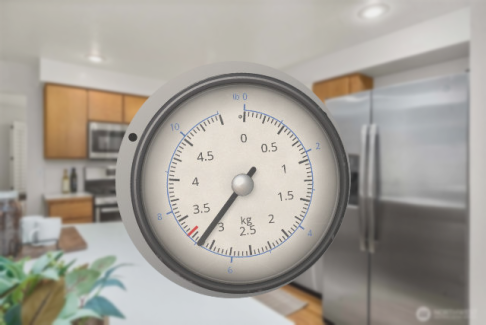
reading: kg 3.15
